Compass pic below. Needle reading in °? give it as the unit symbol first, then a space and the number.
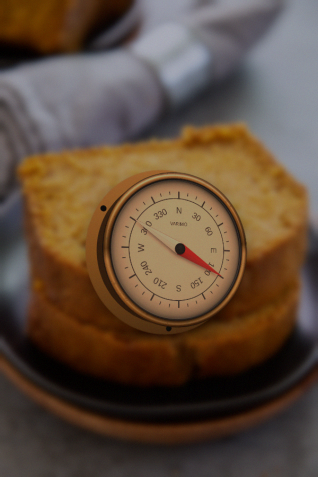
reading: ° 120
